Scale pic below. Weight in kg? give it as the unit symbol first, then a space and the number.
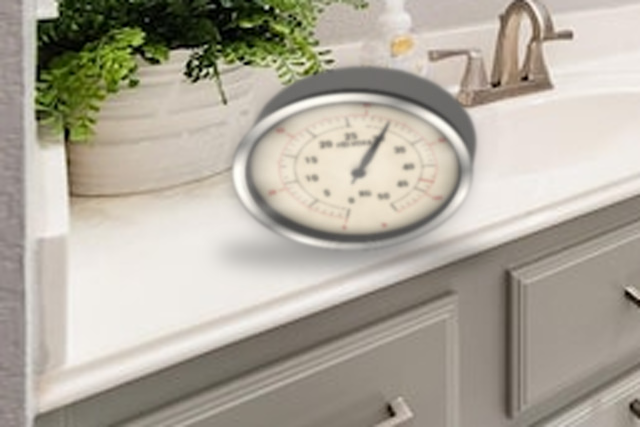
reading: kg 30
